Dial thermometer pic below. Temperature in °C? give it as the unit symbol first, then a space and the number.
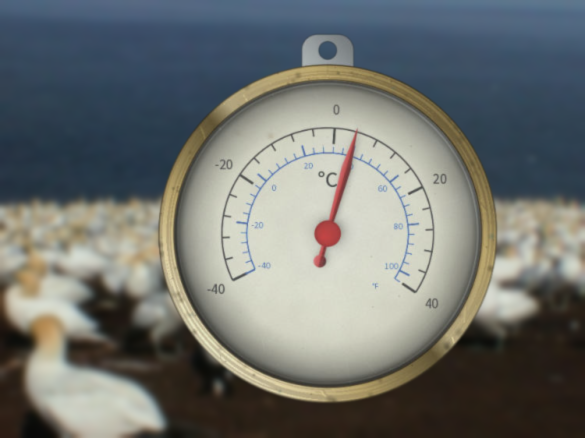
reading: °C 4
